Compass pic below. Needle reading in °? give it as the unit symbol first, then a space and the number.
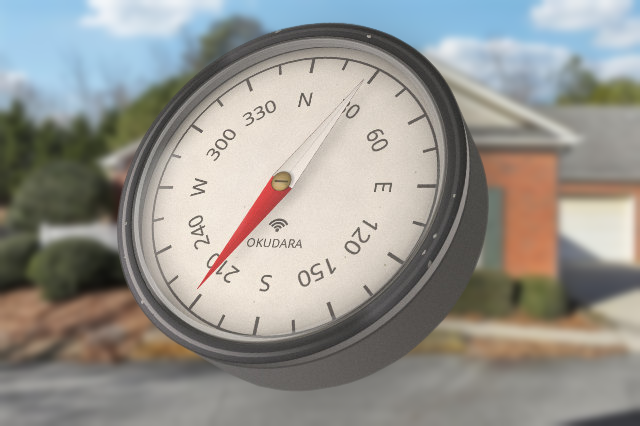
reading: ° 210
